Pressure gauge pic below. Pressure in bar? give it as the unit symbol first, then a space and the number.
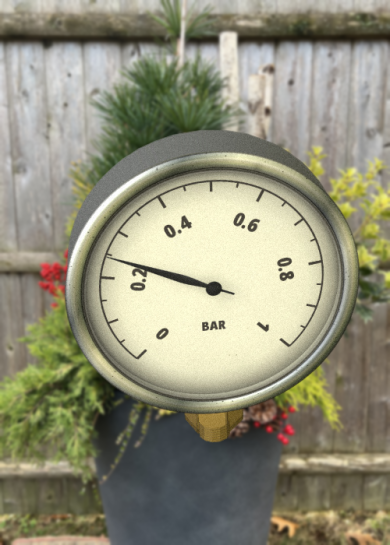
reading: bar 0.25
